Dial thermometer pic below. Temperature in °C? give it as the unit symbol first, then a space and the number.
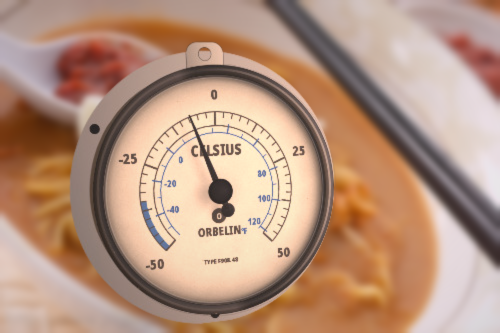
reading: °C -7.5
